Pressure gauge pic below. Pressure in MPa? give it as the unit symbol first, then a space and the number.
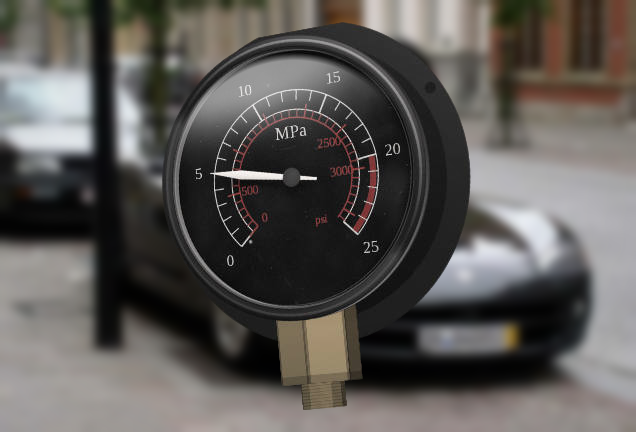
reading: MPa 5
